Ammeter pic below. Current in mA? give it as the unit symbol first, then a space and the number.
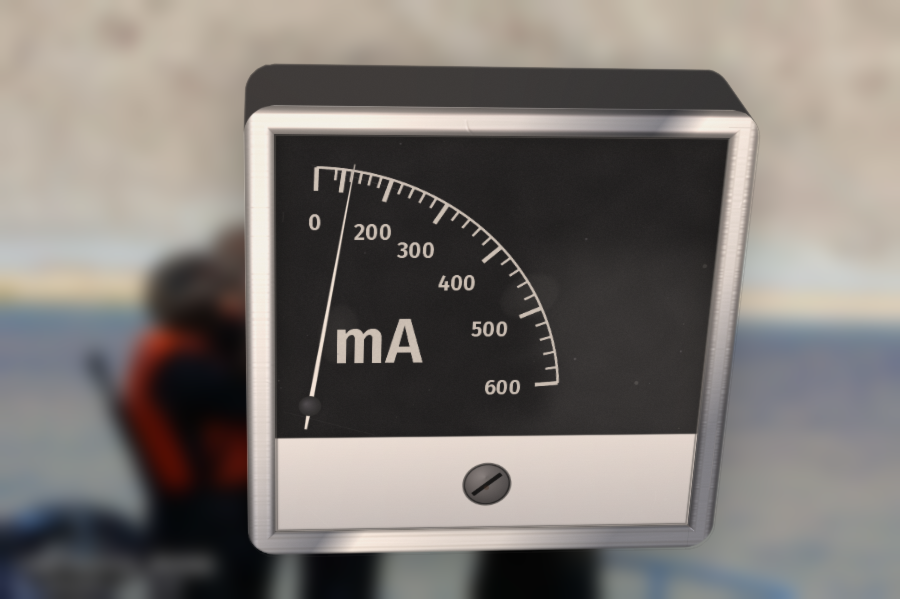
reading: mA 120
